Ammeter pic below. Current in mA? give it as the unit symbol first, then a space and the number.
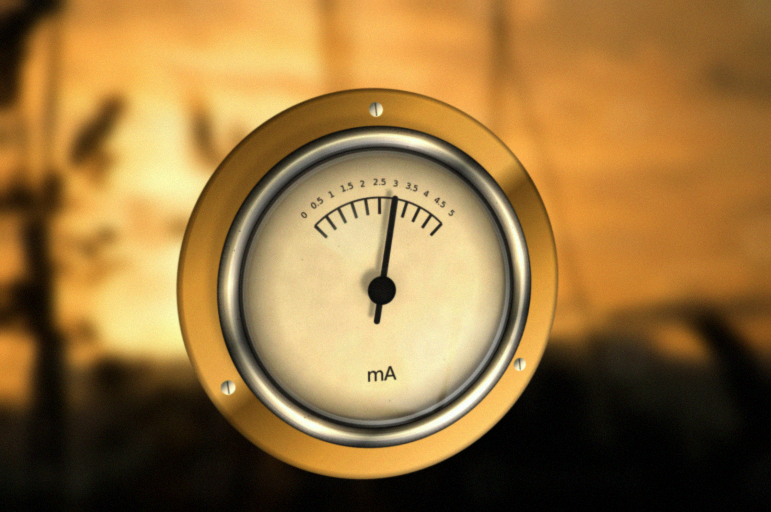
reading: mA 3
